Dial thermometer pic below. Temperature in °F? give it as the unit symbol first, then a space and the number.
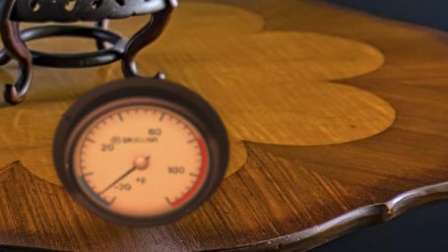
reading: °F -12
